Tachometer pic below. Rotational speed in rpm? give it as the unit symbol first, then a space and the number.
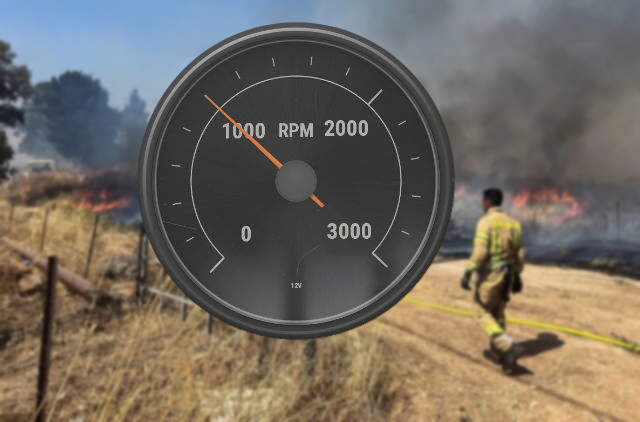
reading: rpm 1000
